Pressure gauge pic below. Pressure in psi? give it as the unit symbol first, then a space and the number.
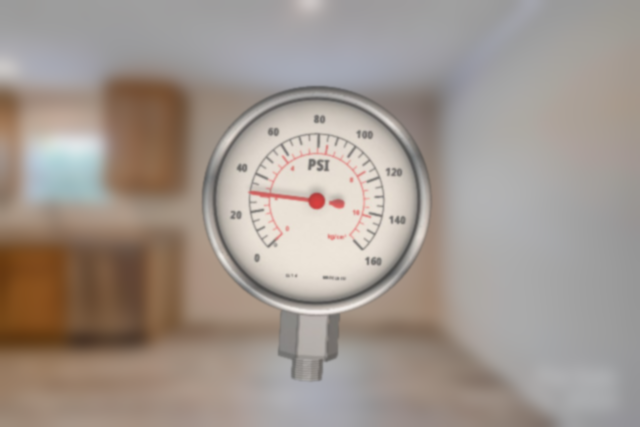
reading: psi 30
